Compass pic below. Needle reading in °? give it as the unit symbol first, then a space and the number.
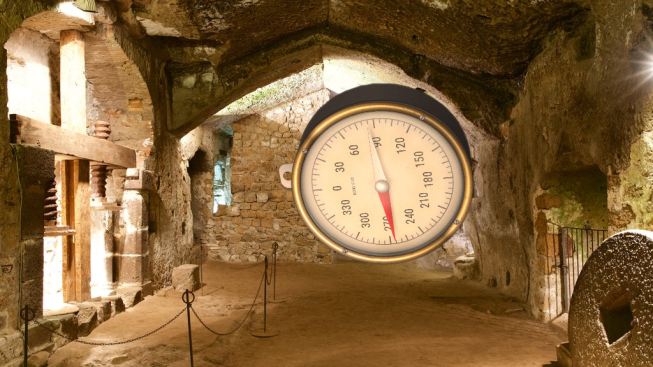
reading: ° 265
